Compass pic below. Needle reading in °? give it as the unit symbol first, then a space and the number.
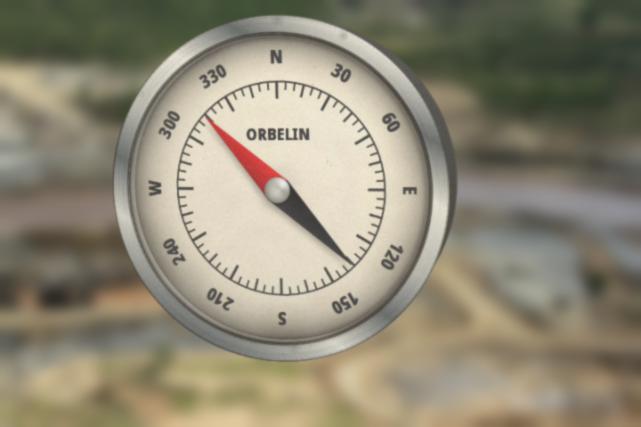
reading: ° 315
